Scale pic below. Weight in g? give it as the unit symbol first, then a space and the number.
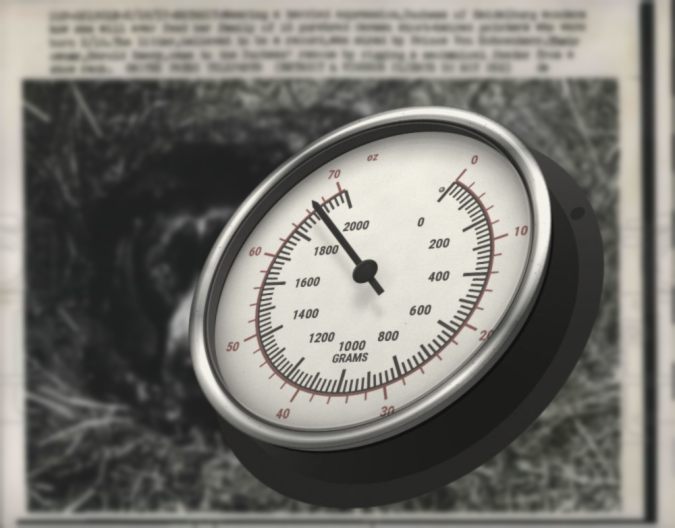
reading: g 1900
